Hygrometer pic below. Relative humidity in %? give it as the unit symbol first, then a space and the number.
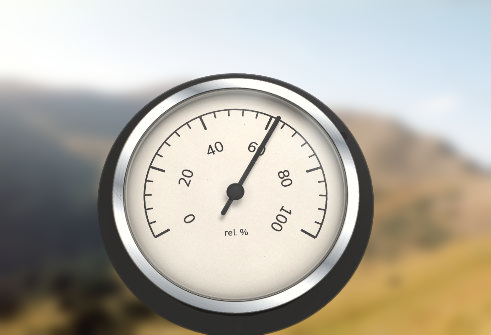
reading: % 62
